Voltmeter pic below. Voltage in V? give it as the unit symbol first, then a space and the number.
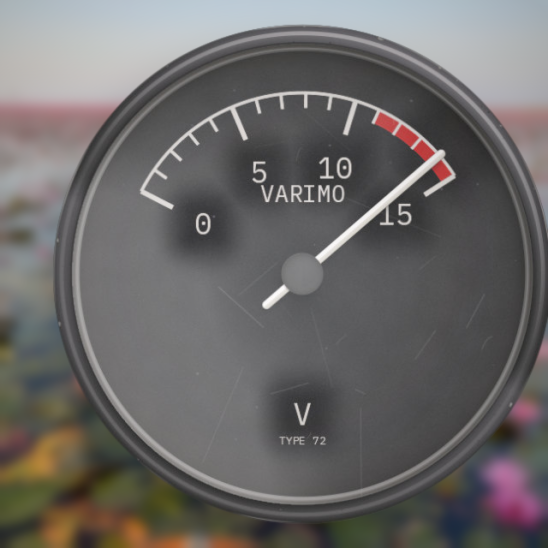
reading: V 14
